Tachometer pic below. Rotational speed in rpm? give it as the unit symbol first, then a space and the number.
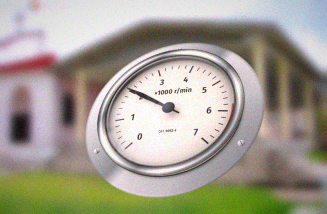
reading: rpm 2000
